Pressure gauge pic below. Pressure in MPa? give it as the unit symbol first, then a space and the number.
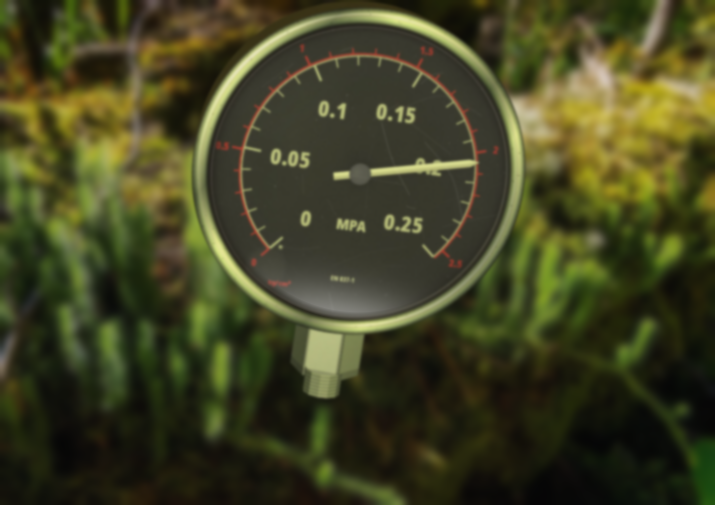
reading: MPa 0.2
